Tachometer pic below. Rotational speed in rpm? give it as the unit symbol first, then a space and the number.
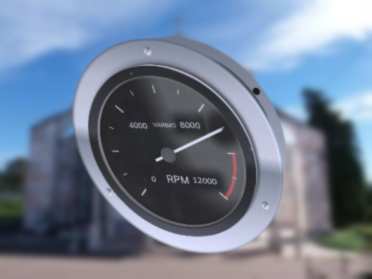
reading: rpm 9000
